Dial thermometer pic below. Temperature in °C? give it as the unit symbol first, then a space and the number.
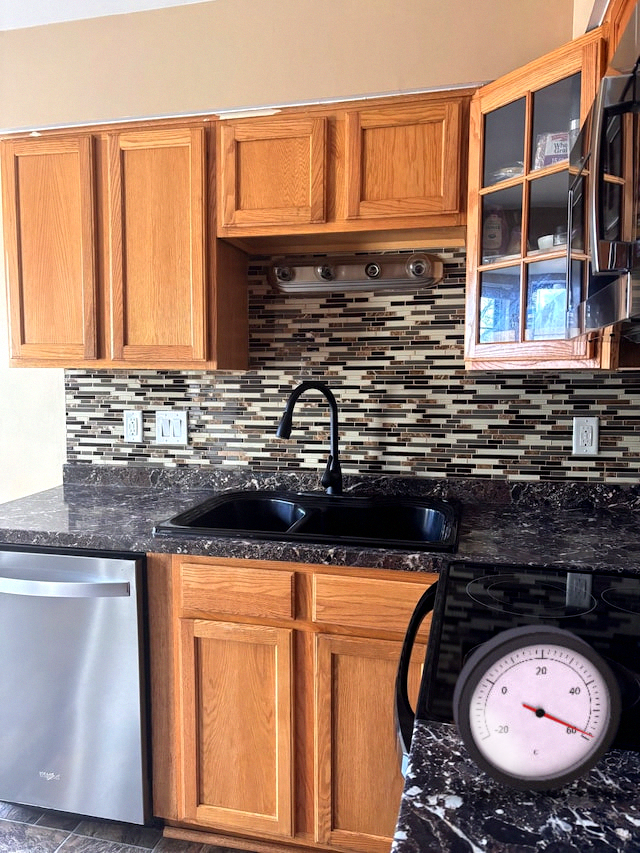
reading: °C 58
